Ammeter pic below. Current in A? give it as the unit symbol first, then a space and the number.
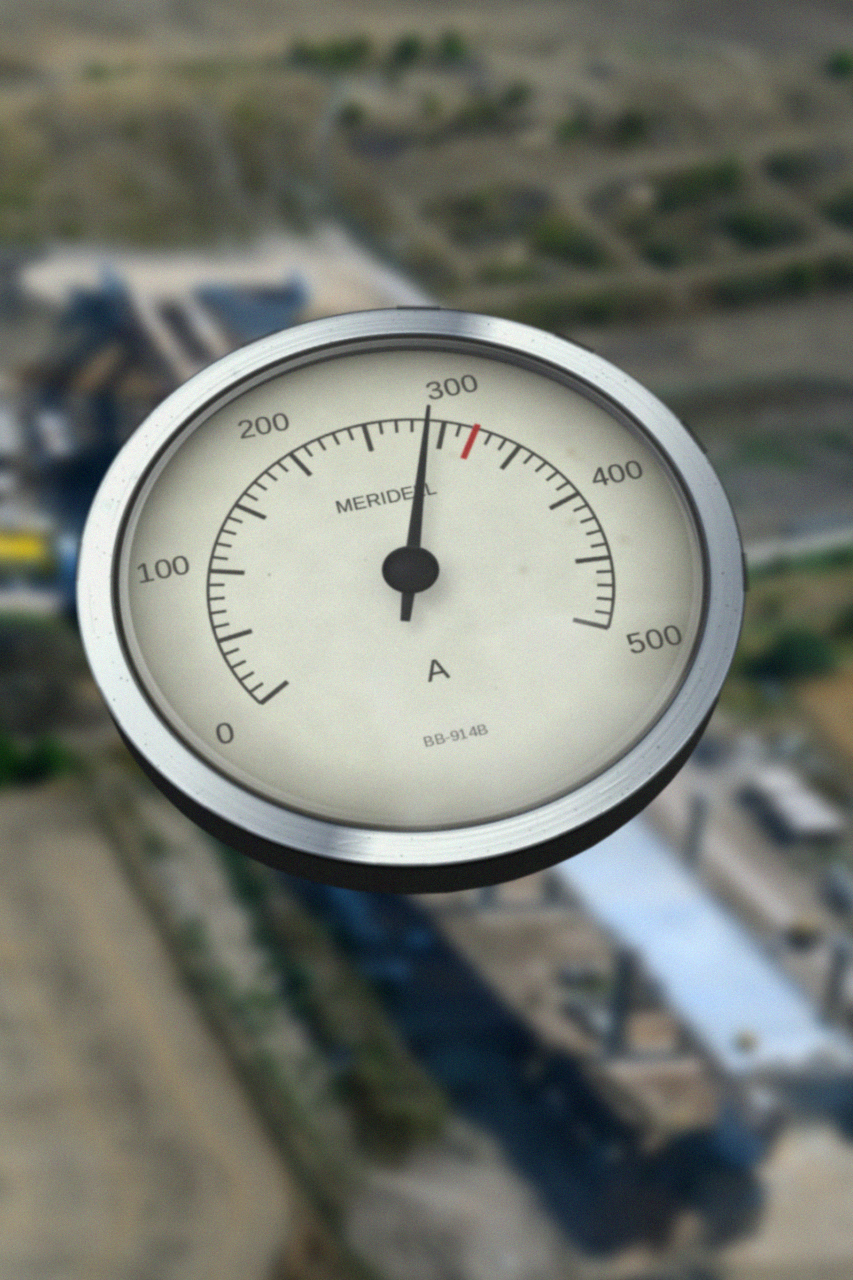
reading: A 290
